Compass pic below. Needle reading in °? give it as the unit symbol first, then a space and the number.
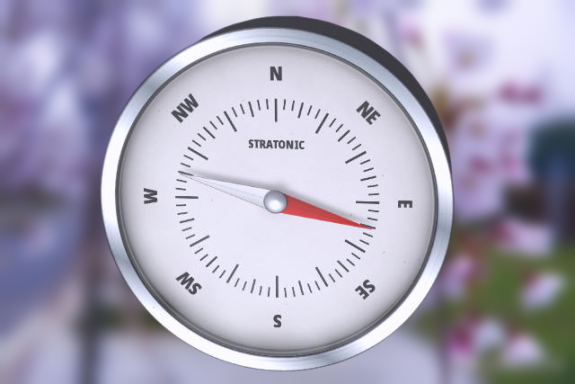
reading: ° 105
